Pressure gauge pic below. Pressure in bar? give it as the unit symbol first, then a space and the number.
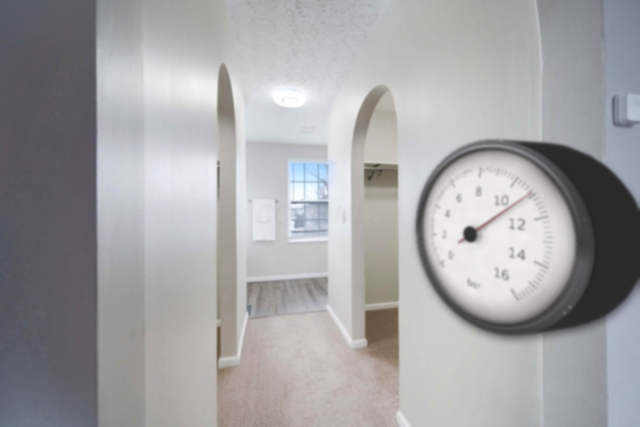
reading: bar 11
